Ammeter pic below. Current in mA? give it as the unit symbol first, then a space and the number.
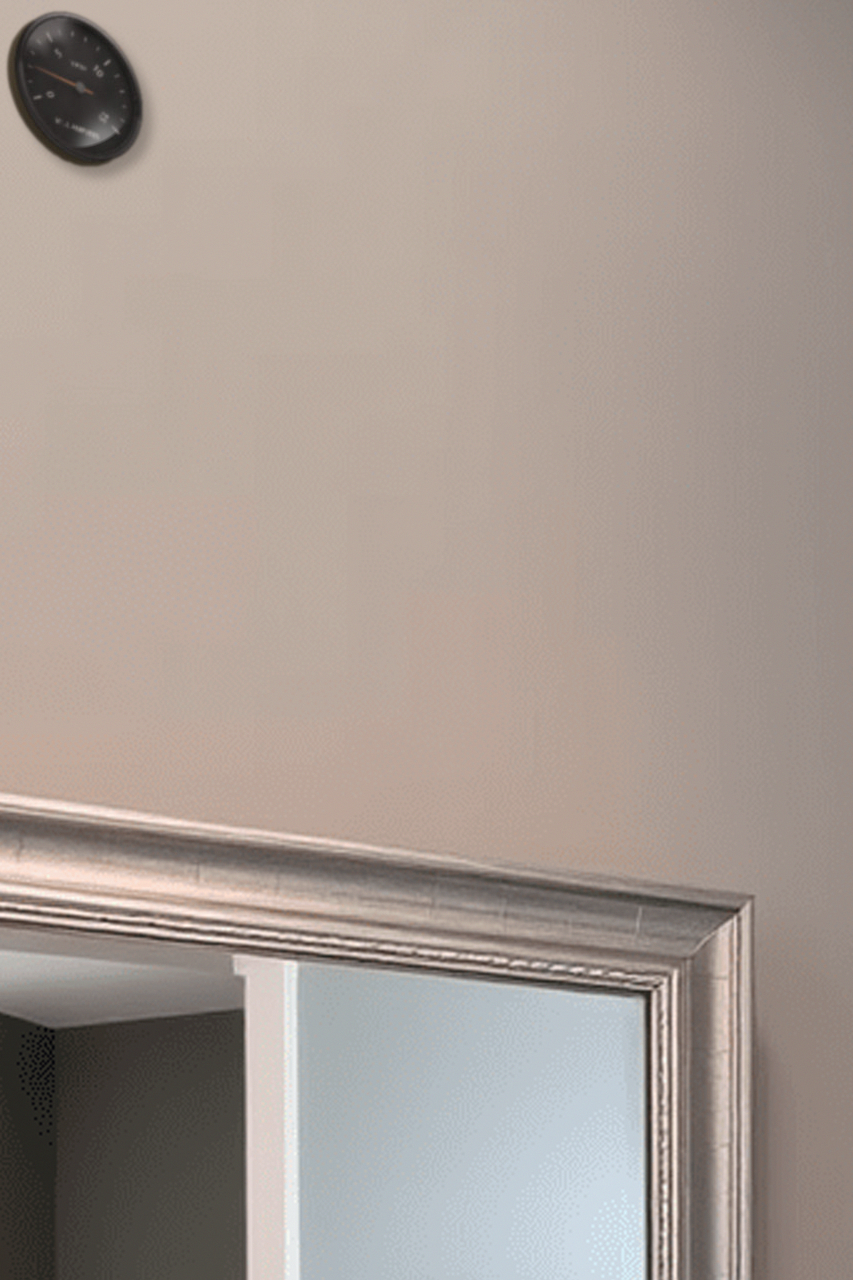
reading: mA 2
